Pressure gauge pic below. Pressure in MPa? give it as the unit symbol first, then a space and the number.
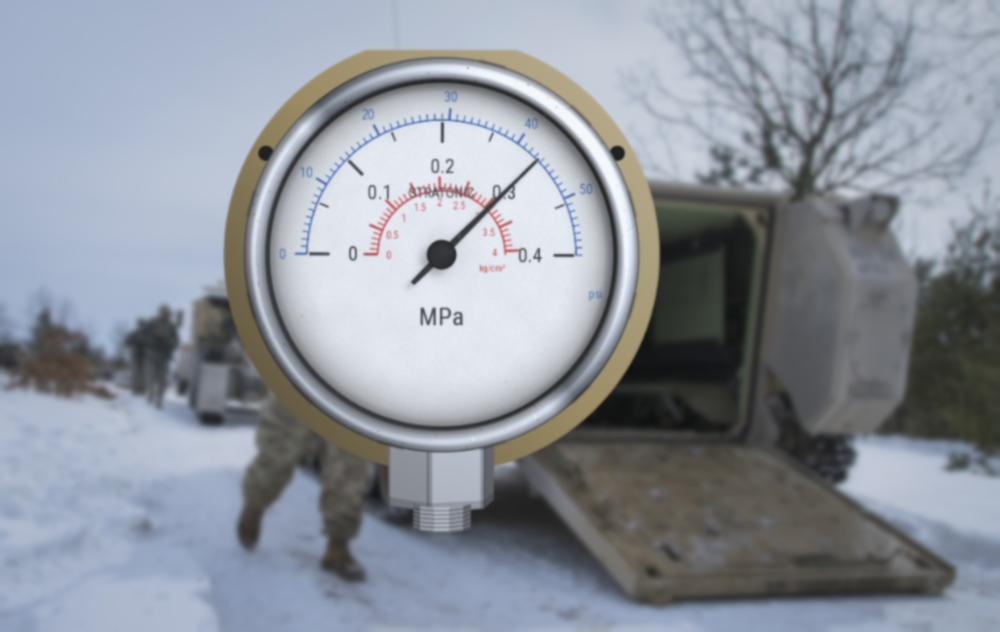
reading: MPa 0.3
